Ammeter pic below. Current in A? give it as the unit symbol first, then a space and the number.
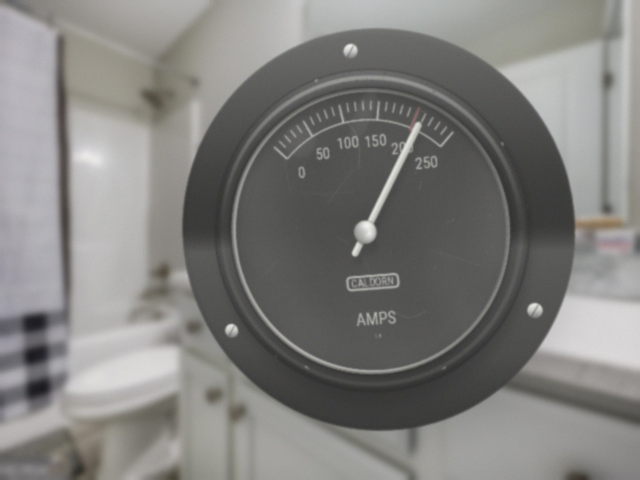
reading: A 210
